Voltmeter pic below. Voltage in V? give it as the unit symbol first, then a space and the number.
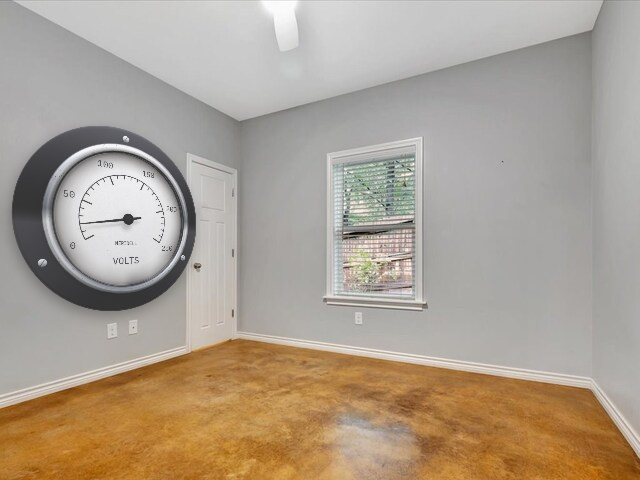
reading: V 20
